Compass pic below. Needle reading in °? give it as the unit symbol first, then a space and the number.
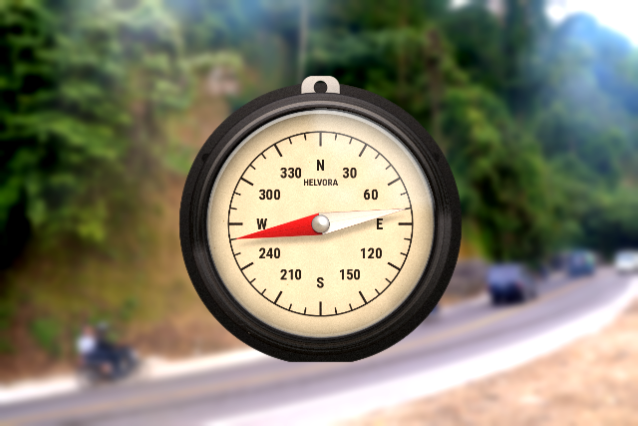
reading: ° 260
